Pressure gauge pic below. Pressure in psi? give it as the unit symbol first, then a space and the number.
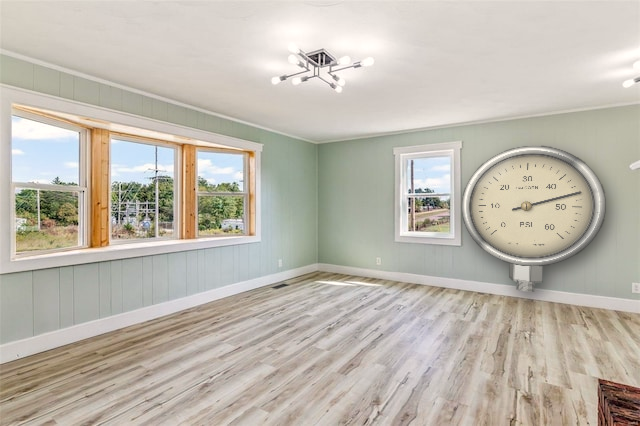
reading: psi 46
